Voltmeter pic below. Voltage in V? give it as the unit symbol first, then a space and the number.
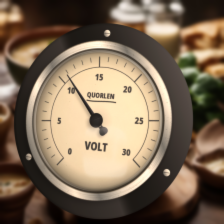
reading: V 11
